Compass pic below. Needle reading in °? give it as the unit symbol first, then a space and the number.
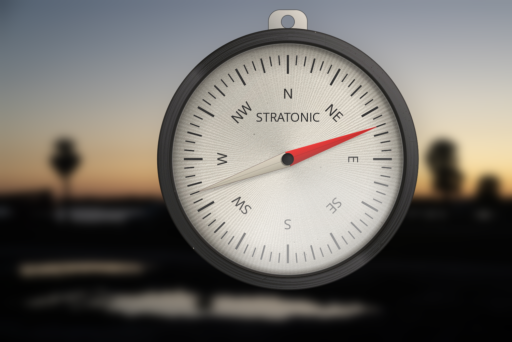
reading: ° 70
